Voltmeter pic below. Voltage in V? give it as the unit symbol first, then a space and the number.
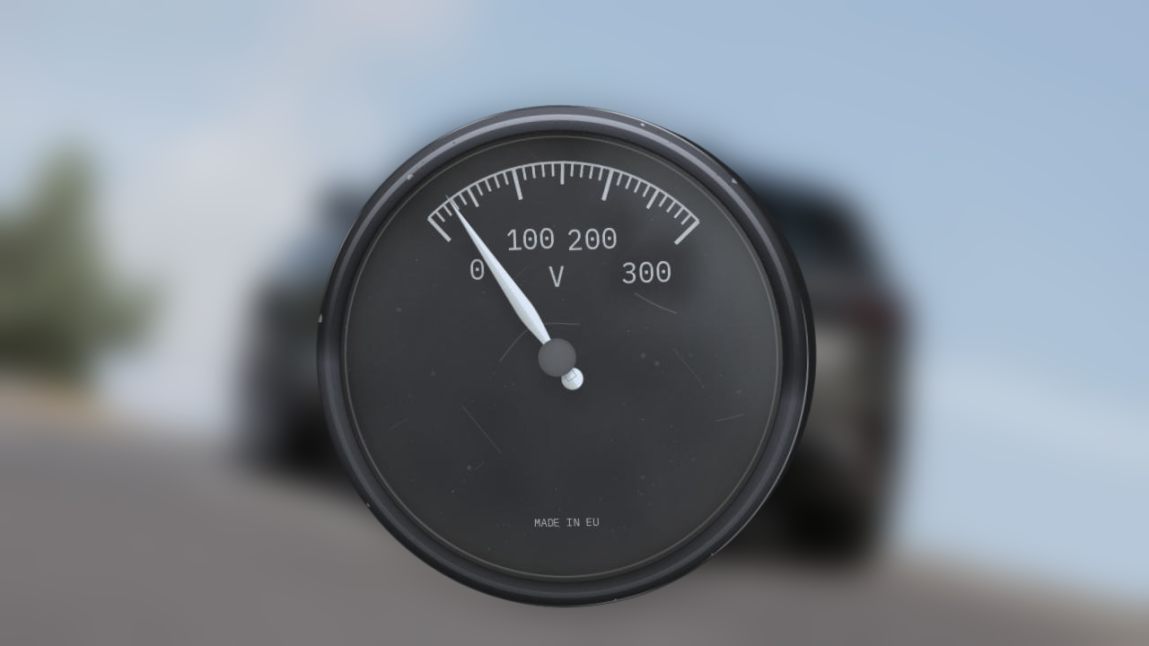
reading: V 30
